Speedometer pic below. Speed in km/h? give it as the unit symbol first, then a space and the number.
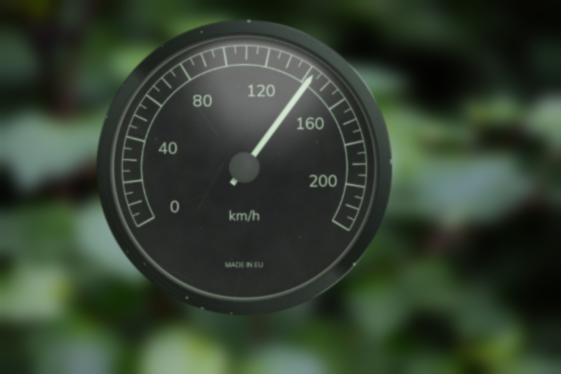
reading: km/h 142.5
